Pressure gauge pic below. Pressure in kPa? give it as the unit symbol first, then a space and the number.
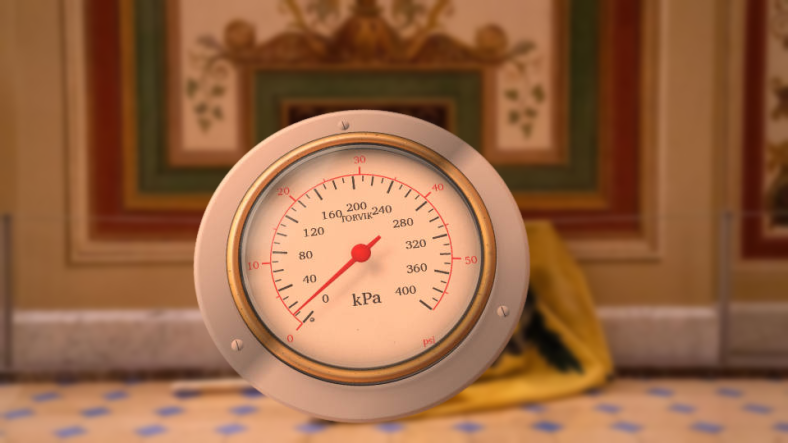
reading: kPa 10
